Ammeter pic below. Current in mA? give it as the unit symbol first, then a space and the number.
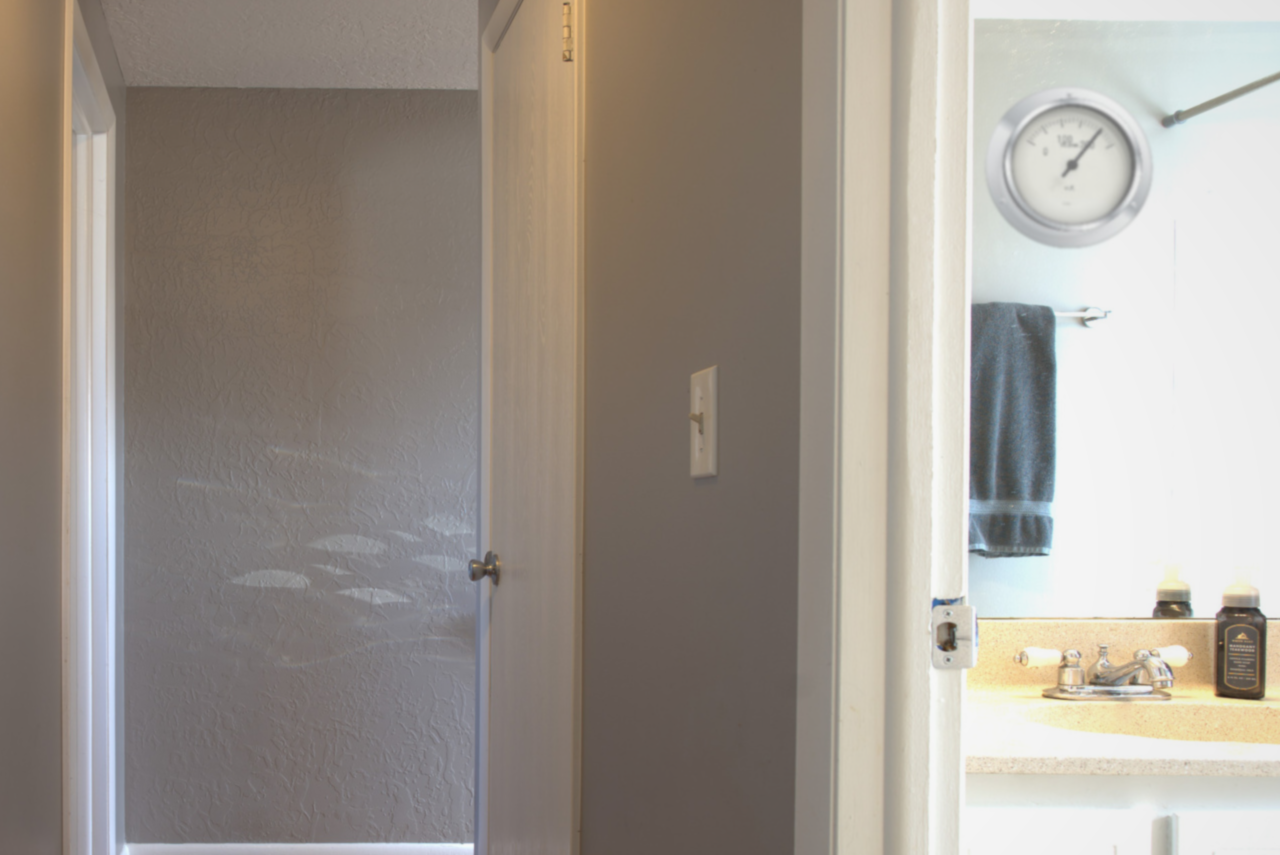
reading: mA 200
